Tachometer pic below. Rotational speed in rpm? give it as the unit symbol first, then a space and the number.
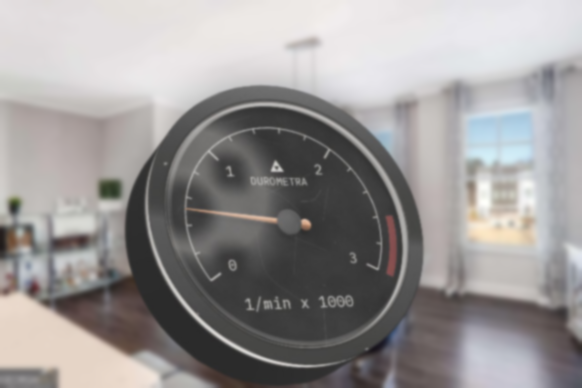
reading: rpm 500
